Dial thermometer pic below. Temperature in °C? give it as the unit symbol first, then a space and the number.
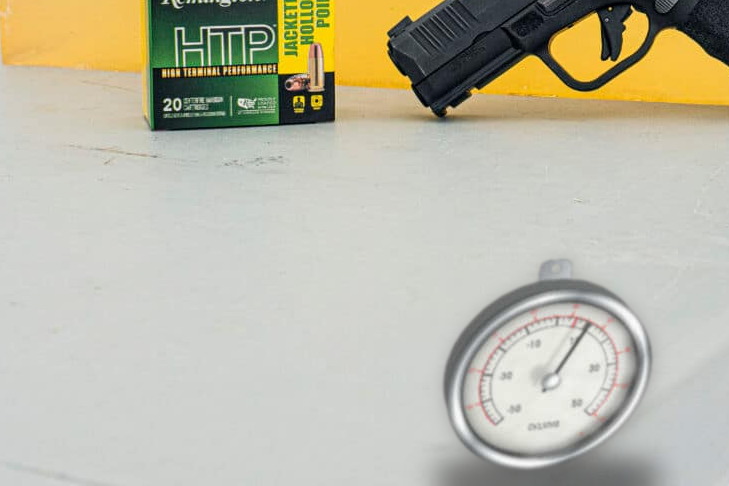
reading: °C 10
